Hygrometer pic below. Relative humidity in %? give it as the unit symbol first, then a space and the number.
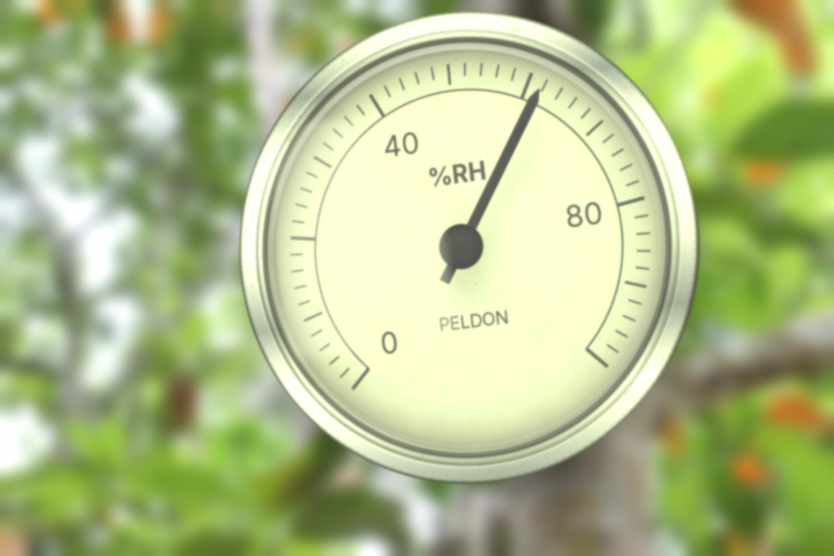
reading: % 62
